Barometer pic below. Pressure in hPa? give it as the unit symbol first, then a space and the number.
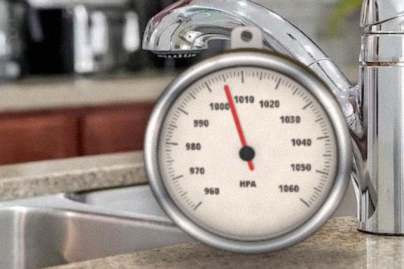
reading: hPa 1005
